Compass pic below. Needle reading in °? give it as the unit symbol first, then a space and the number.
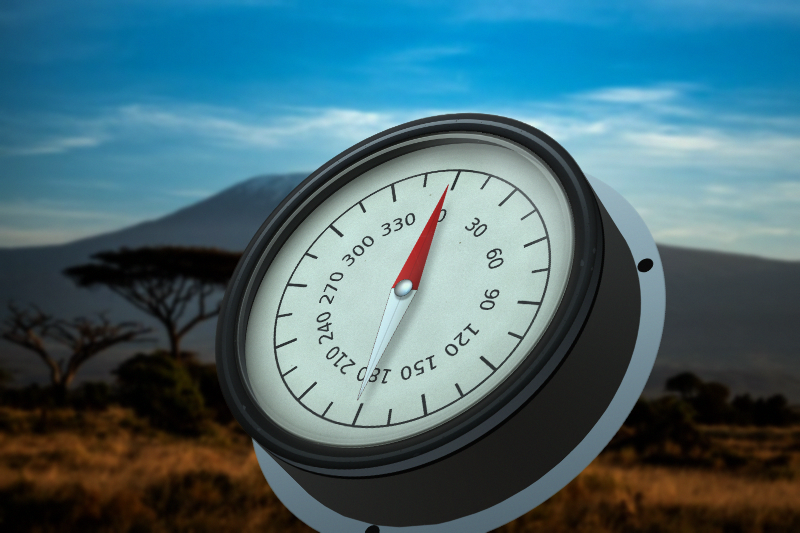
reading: ° 0
